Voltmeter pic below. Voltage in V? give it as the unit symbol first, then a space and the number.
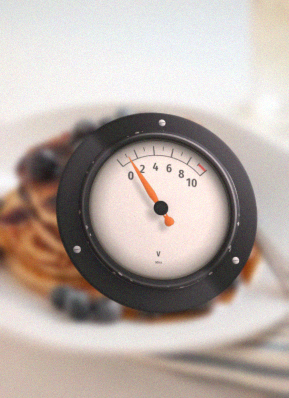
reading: V 1
